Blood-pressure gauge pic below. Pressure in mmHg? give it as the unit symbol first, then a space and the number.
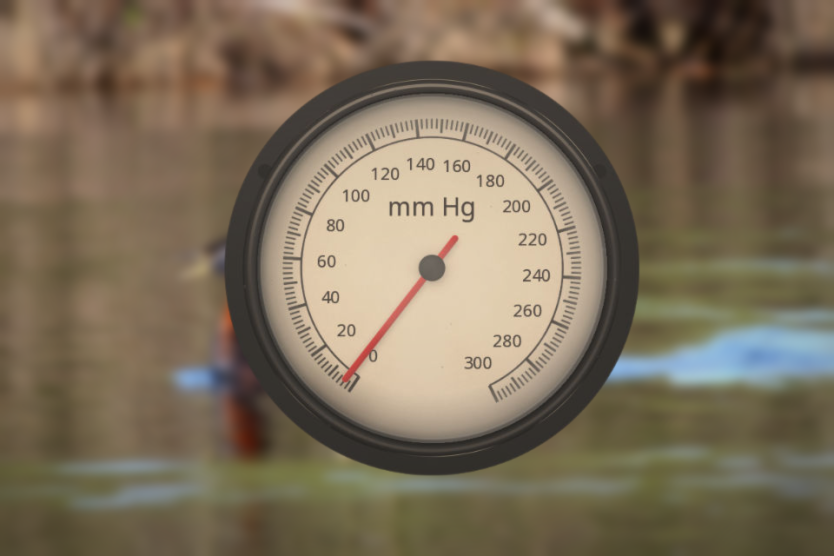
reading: mmHg 4
